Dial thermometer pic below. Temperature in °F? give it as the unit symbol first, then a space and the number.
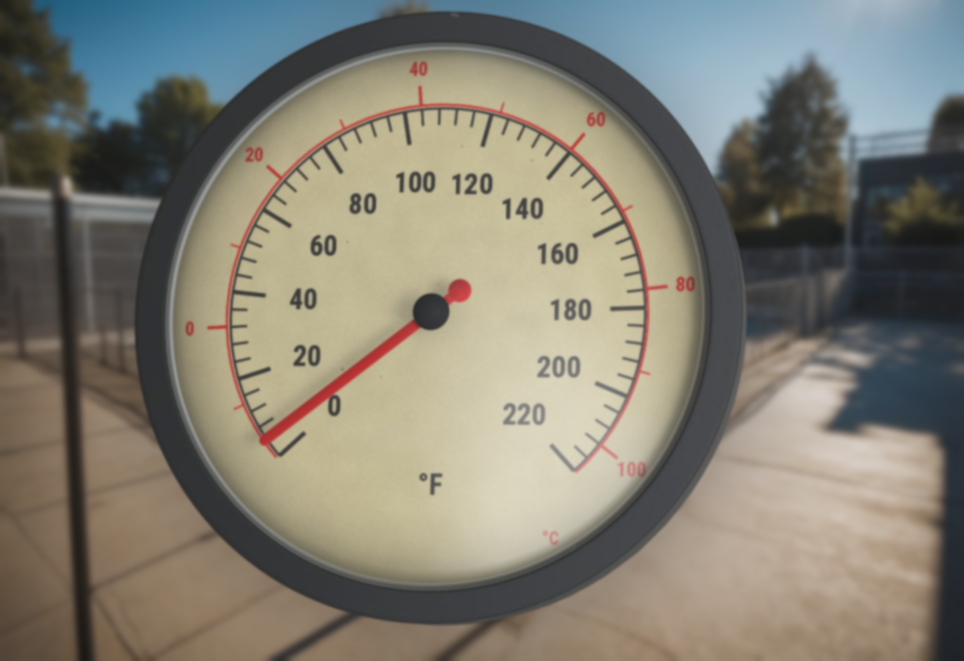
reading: °F 4
